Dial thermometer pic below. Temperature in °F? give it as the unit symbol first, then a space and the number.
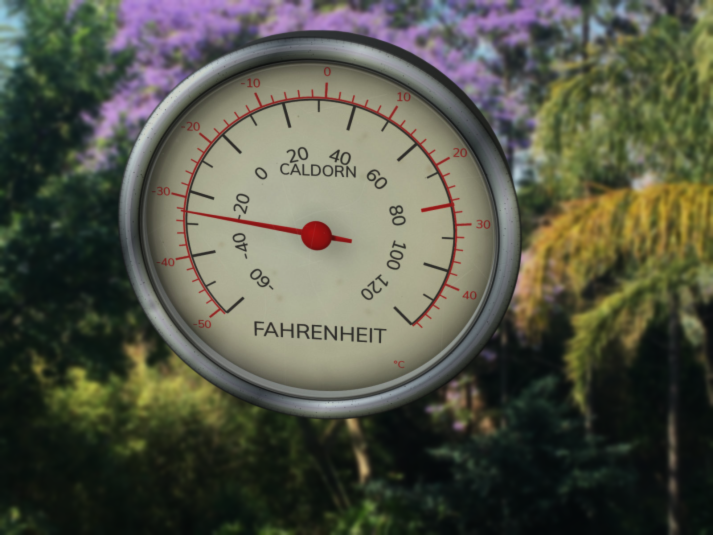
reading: °F -25
